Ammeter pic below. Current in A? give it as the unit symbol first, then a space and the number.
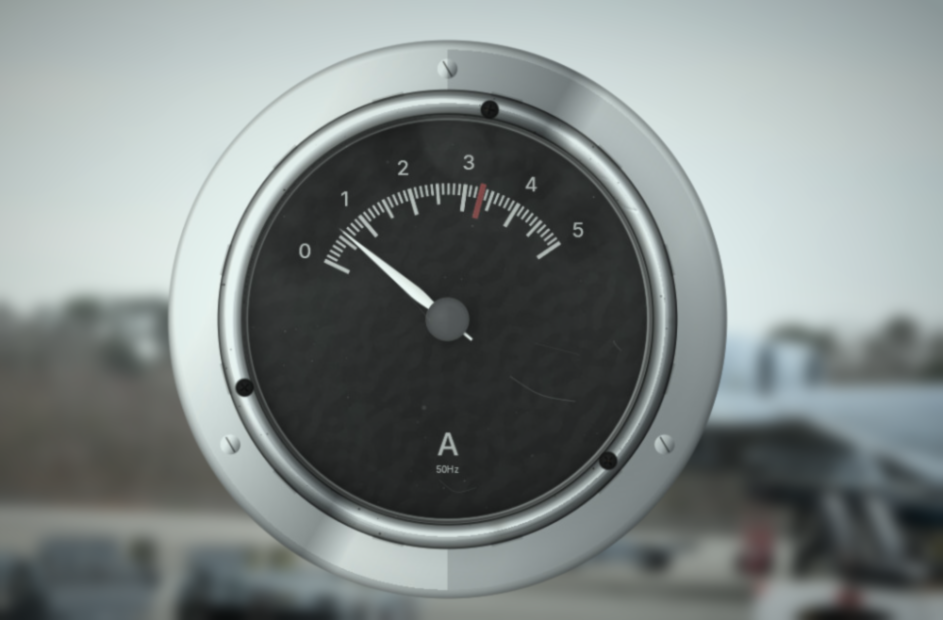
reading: A 0.6
